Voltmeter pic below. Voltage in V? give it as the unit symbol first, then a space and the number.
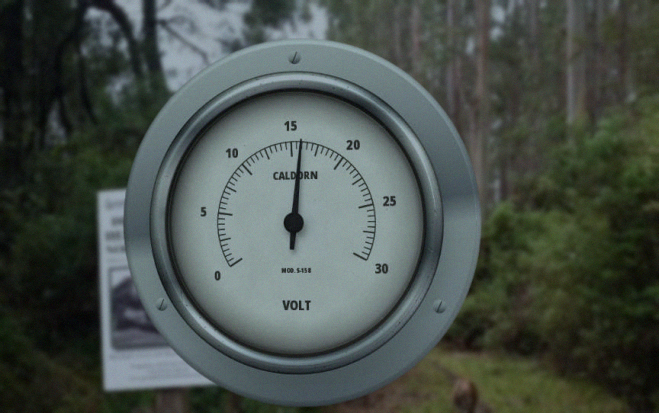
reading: V 16
